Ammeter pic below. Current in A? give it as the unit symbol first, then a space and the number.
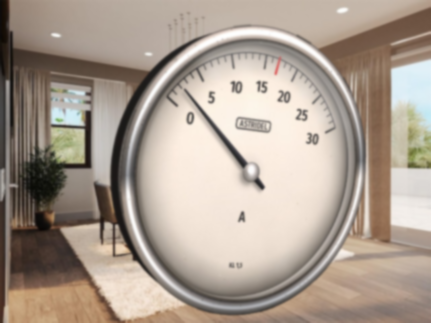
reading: A 2
